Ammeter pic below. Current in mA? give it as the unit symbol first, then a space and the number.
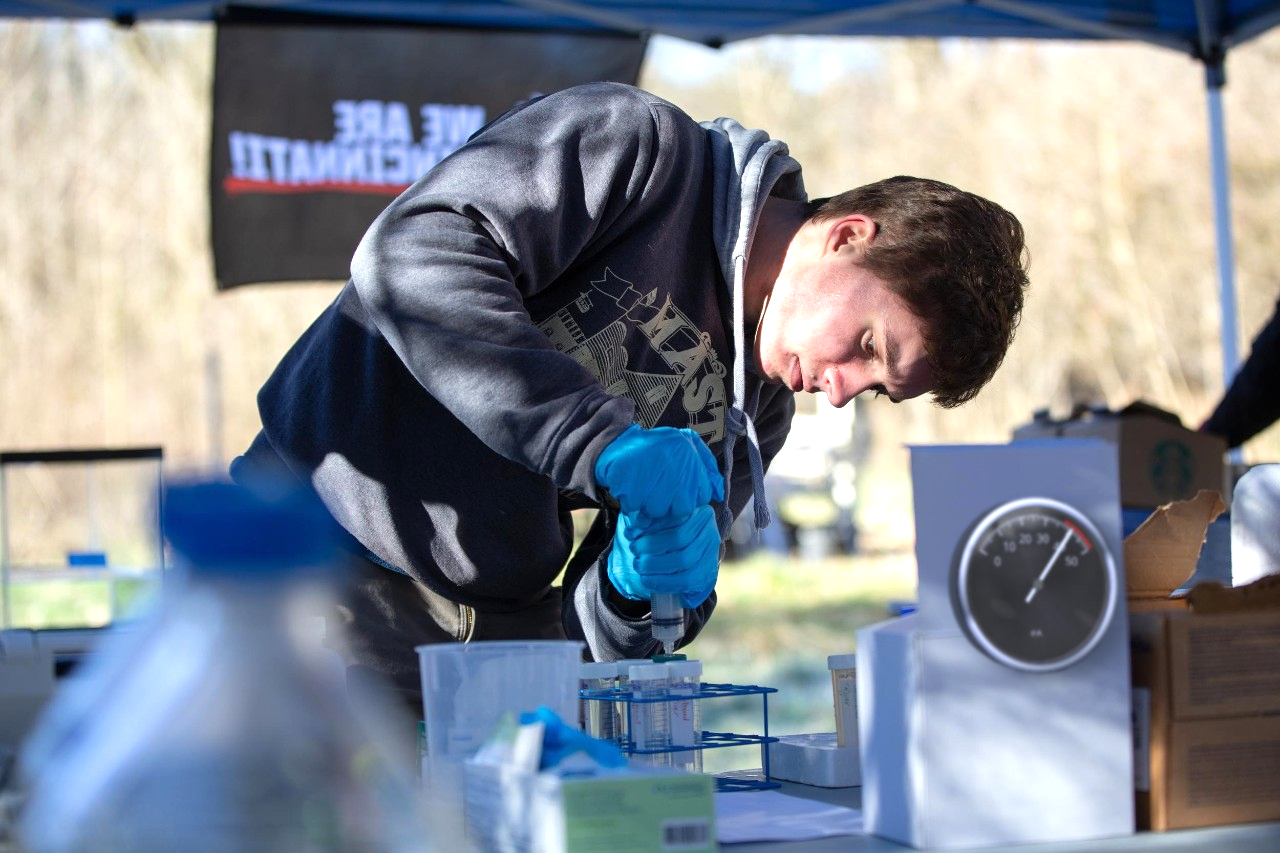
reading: mA 40
